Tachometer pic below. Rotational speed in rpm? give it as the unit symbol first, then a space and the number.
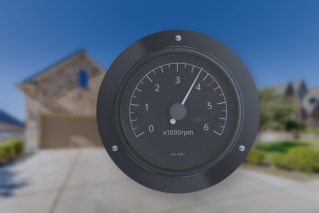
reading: rpm 3750
